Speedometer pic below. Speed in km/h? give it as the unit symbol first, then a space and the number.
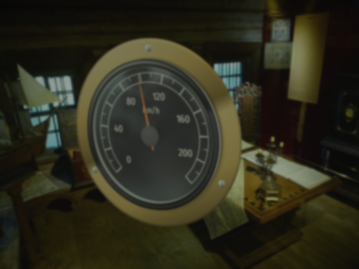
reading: km/h 100
